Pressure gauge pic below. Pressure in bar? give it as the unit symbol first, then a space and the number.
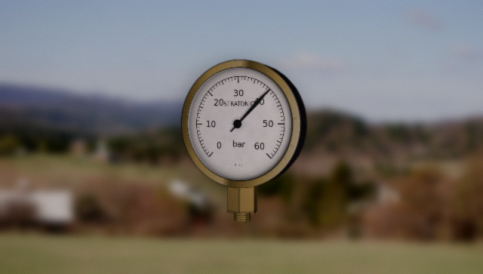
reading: bar 40
